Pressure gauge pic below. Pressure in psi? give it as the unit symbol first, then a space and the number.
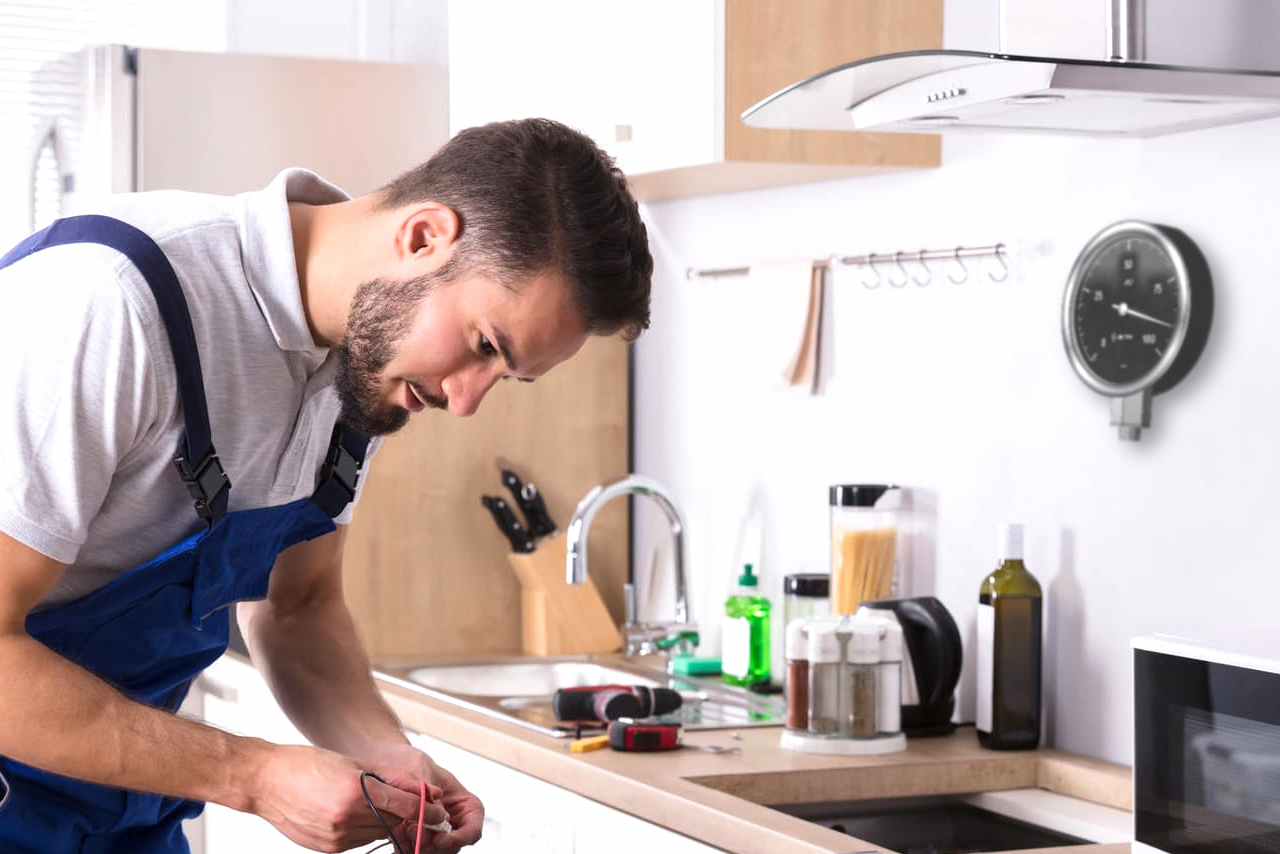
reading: psi 90
